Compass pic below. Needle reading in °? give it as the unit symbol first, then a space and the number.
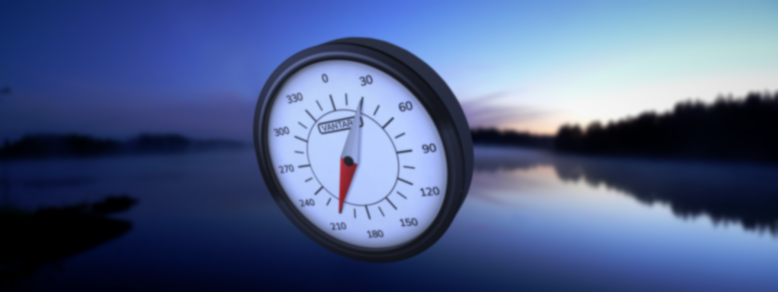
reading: ° 210
